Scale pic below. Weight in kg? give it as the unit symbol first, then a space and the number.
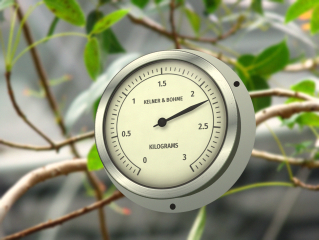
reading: kg 2.2
